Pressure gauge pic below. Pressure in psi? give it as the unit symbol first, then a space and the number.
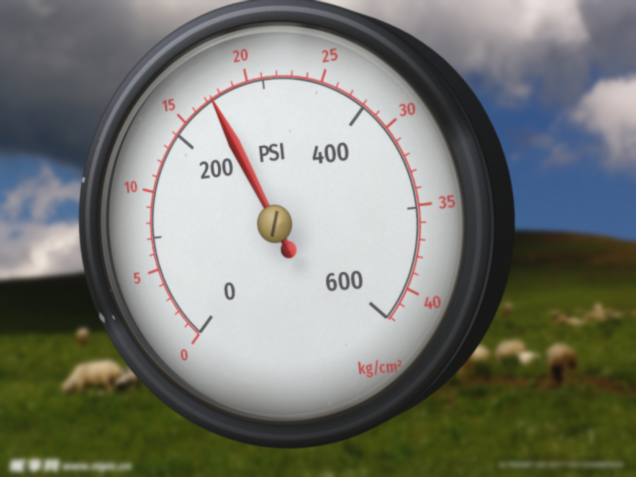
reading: psi 250
